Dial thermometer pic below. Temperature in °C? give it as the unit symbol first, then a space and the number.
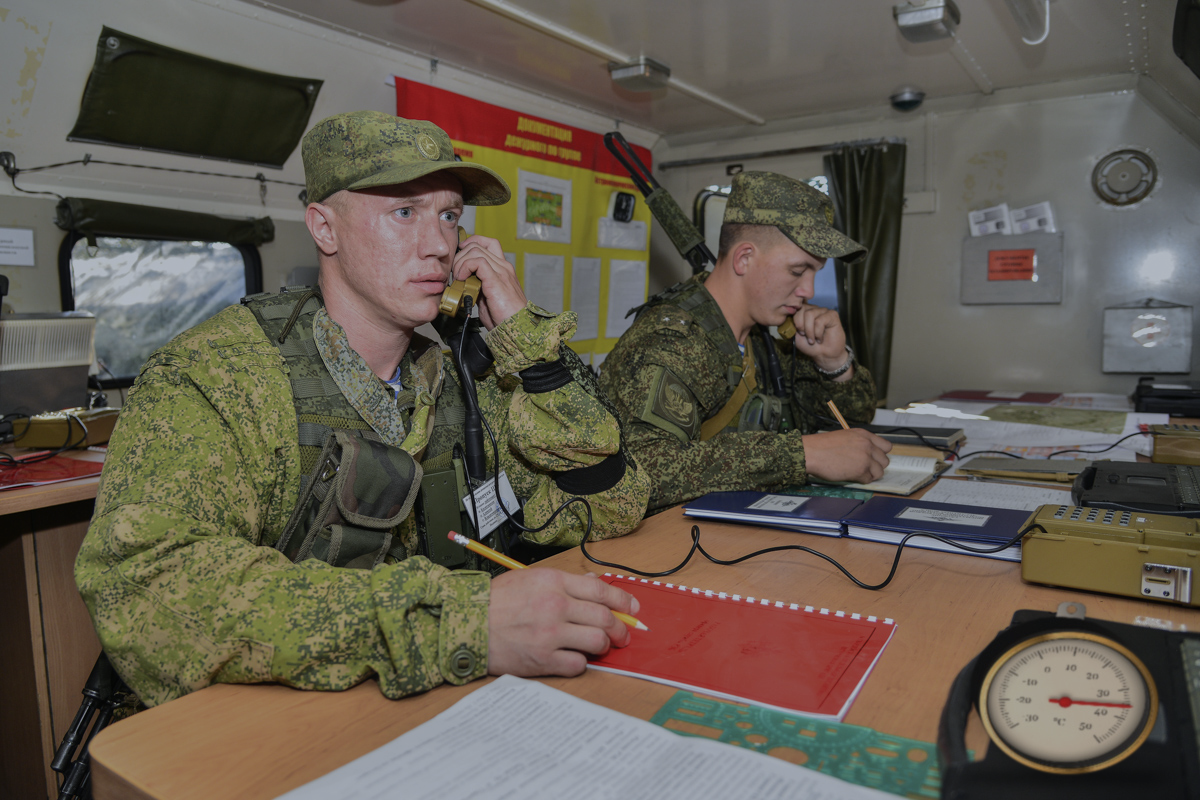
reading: °C 35
